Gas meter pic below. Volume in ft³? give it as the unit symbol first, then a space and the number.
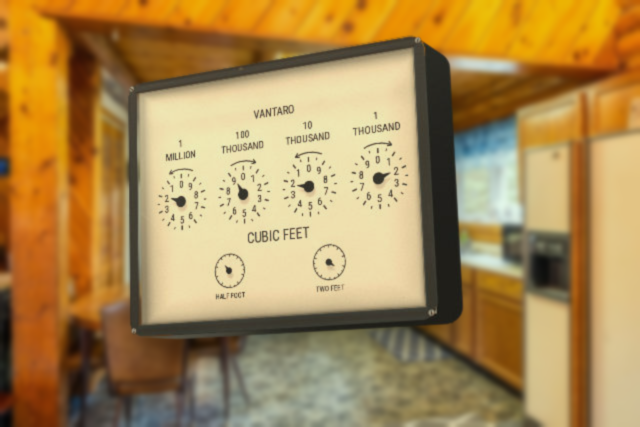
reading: ft³ 192200
